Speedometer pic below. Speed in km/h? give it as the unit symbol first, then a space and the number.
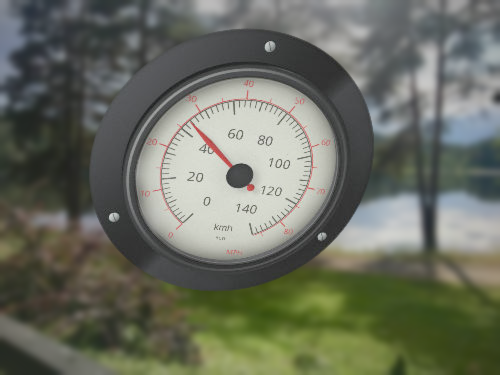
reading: km/h 44
